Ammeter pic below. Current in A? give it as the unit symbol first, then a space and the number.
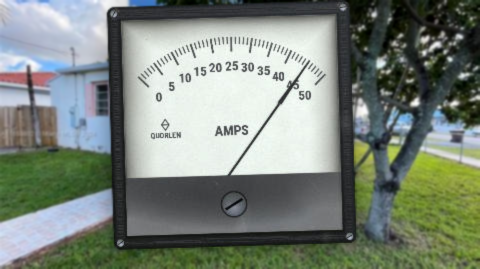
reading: A 45
